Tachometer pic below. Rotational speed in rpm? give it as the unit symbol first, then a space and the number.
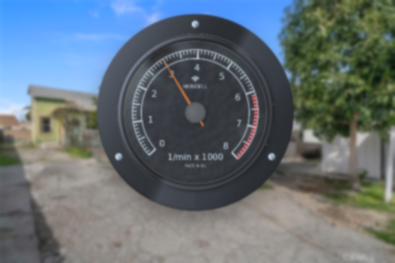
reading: rpm 3000
